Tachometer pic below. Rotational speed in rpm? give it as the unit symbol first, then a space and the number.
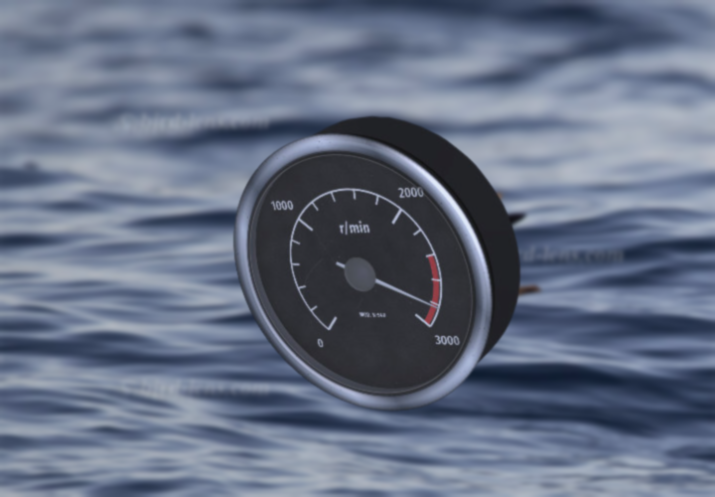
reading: rpm 2800
